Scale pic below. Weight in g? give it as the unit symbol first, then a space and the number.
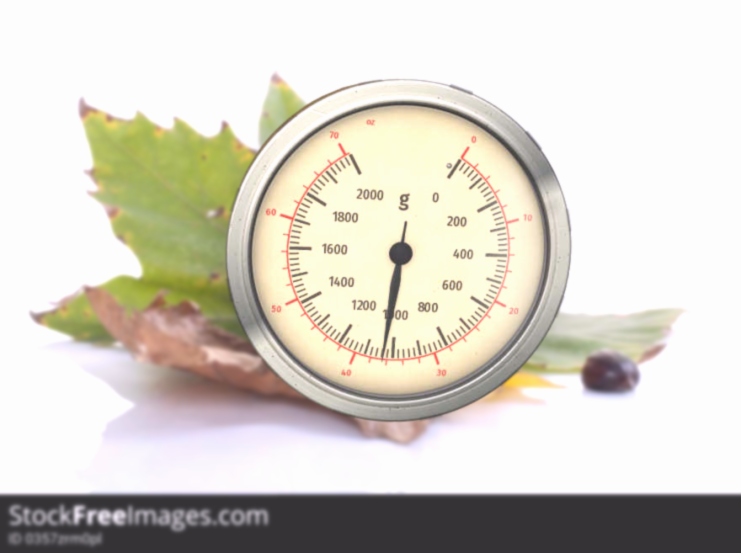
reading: g 1040
